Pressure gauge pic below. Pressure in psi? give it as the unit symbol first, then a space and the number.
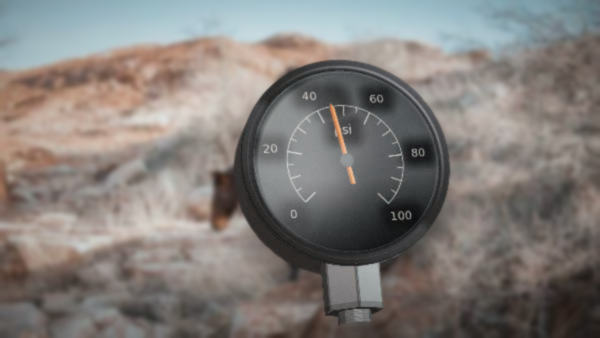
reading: psi 45
